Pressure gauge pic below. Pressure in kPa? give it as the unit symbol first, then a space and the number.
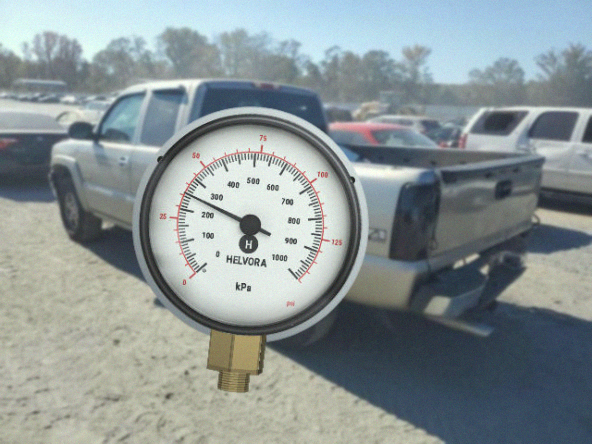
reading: kPa 250
